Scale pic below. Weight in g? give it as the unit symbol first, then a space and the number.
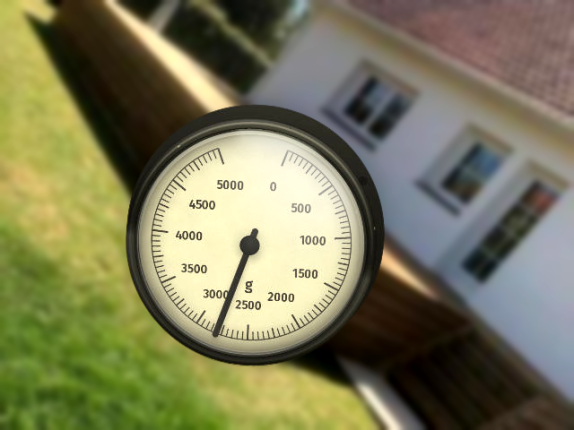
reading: g 2800
